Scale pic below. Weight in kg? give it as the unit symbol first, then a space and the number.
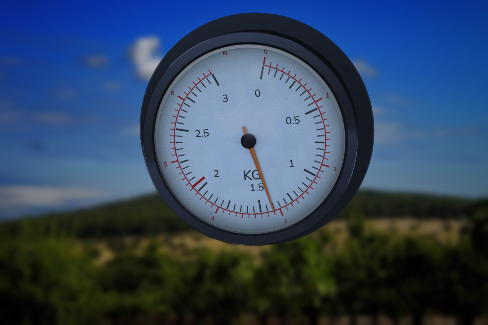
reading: kg 1.4
